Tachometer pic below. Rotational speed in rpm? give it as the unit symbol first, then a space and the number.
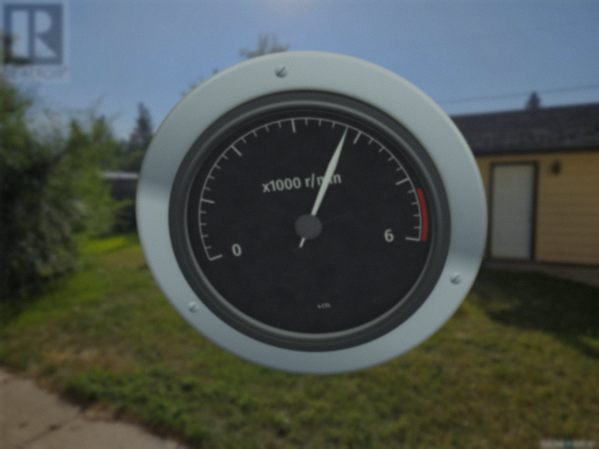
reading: rpm 3800
